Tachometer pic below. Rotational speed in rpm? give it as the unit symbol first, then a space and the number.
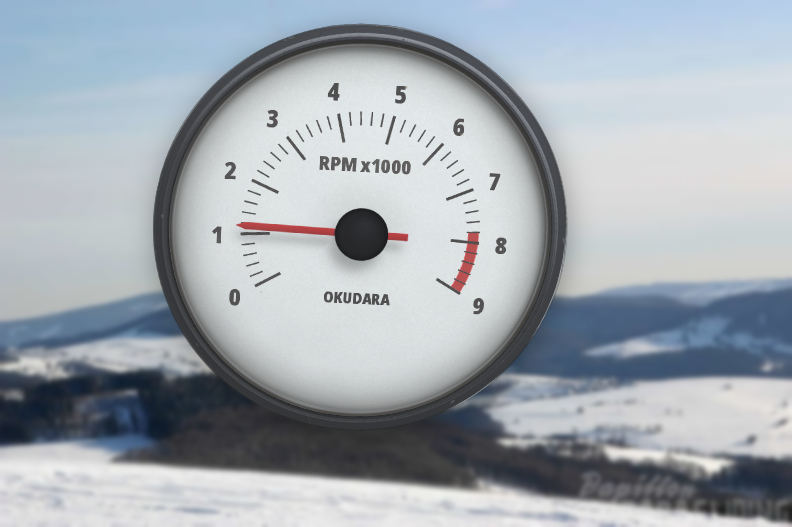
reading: rpm 1200
